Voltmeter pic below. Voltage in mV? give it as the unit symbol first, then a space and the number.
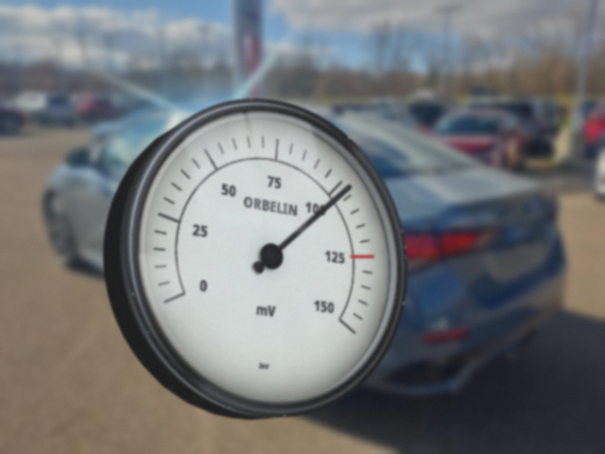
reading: mV 102.5
